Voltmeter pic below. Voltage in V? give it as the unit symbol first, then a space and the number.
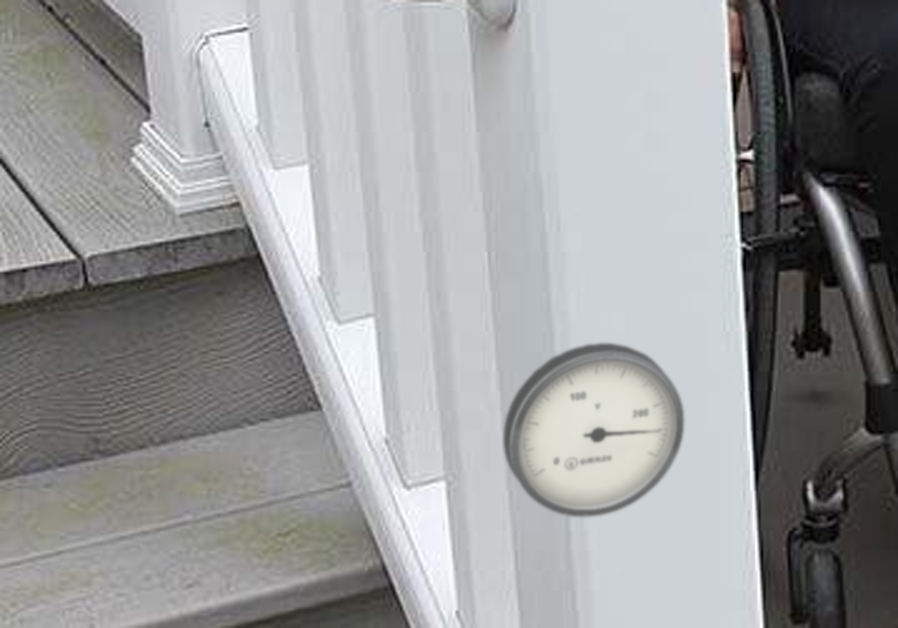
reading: V 225
